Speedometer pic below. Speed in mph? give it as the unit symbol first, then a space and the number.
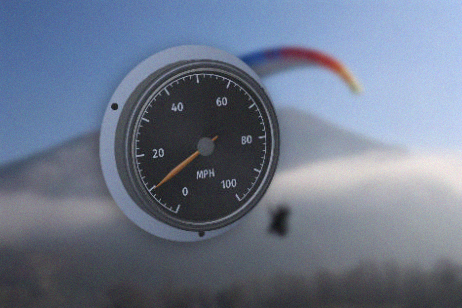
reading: mph 10
